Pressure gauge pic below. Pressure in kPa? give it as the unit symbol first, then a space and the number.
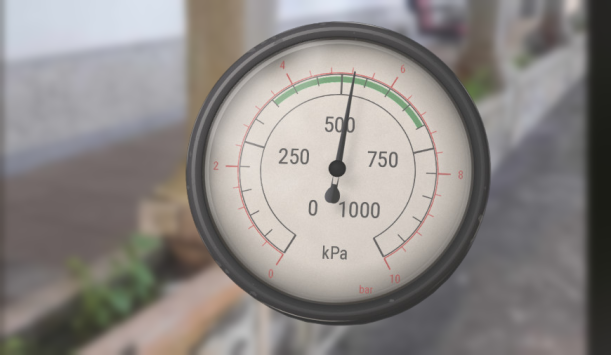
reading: kPa 525
